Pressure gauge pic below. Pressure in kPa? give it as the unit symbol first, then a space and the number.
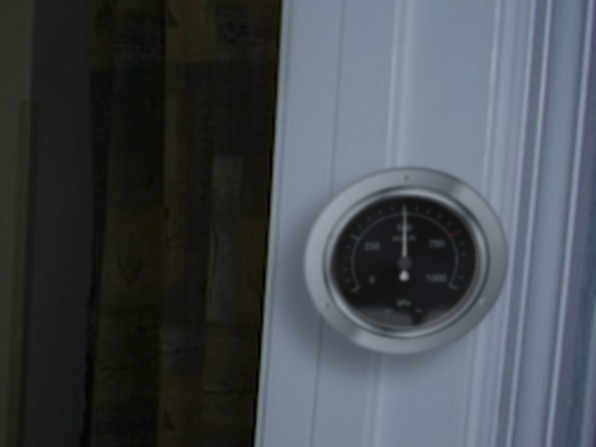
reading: kPa 500
